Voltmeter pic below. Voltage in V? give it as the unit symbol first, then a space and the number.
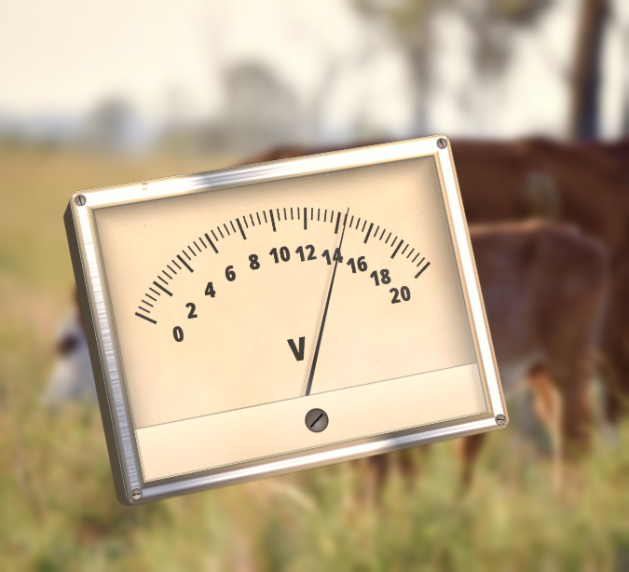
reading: V 14.4
